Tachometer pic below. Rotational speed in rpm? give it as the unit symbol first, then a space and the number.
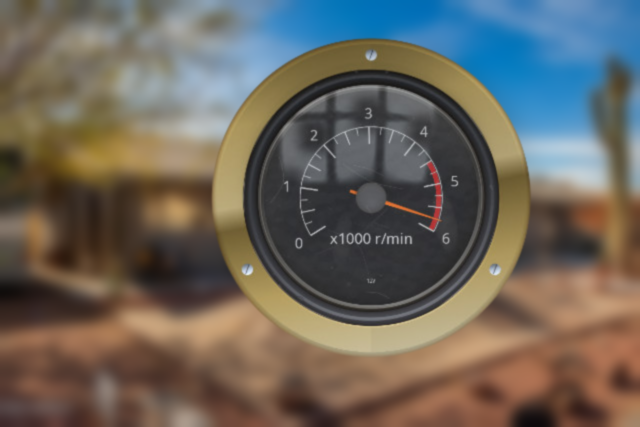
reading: rpm 5750
